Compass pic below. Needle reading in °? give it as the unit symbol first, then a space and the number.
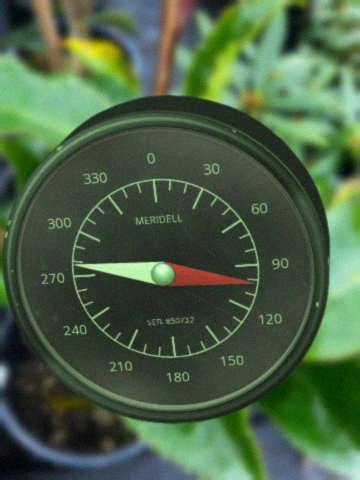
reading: ° 100
